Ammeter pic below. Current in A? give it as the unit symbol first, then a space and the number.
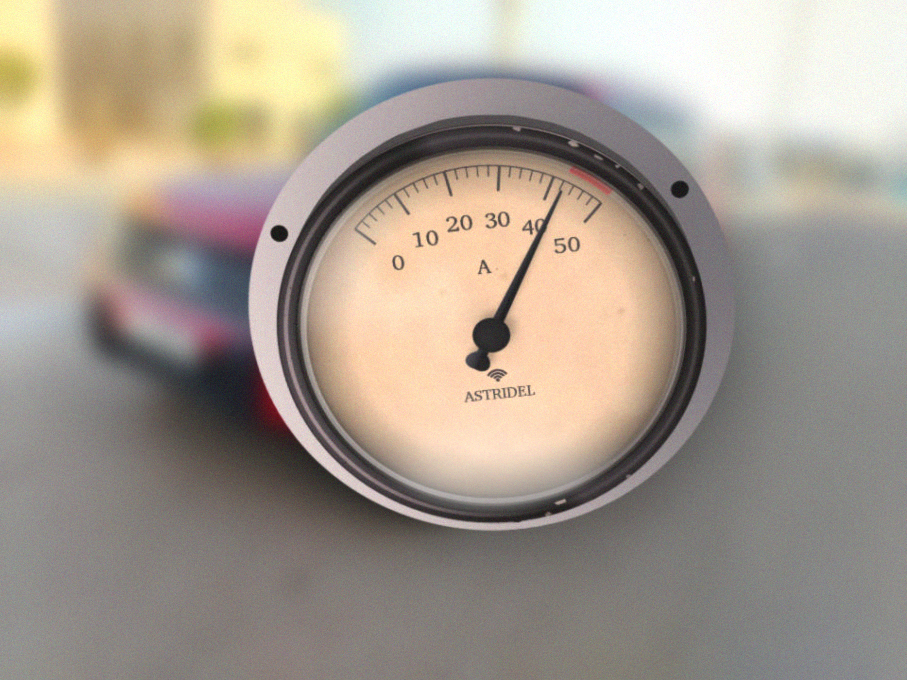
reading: A 42
